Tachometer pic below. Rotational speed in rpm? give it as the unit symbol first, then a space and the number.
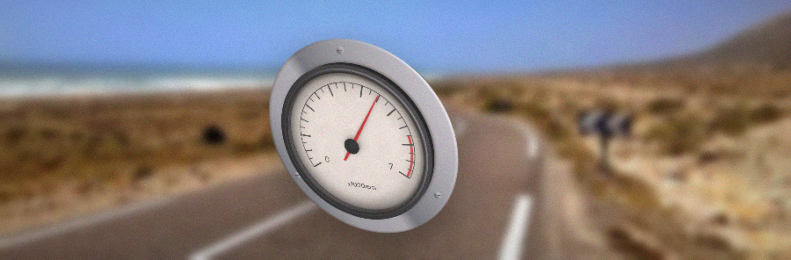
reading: rpm 4500
